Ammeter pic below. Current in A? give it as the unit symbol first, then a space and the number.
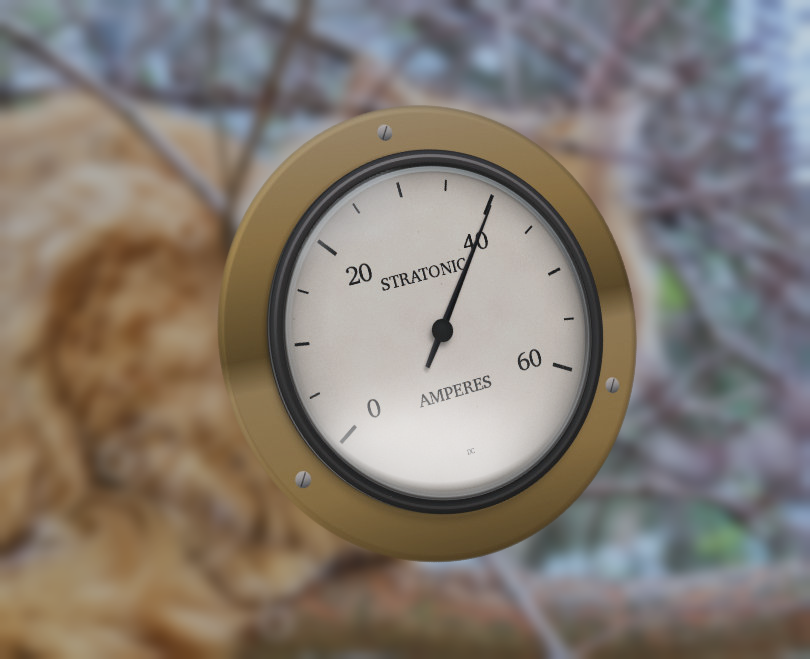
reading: A 40
